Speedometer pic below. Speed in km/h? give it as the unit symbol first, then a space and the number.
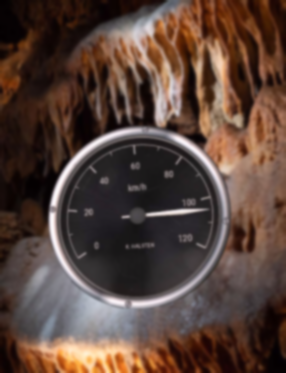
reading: km/h 105
